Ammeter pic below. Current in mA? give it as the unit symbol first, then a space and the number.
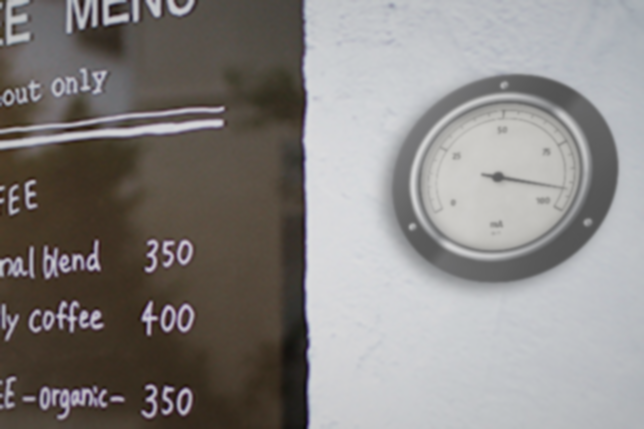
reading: mA 92.5
